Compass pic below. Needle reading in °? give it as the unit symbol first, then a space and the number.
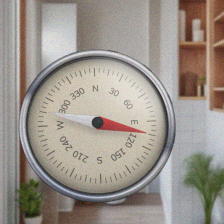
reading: ° 105
